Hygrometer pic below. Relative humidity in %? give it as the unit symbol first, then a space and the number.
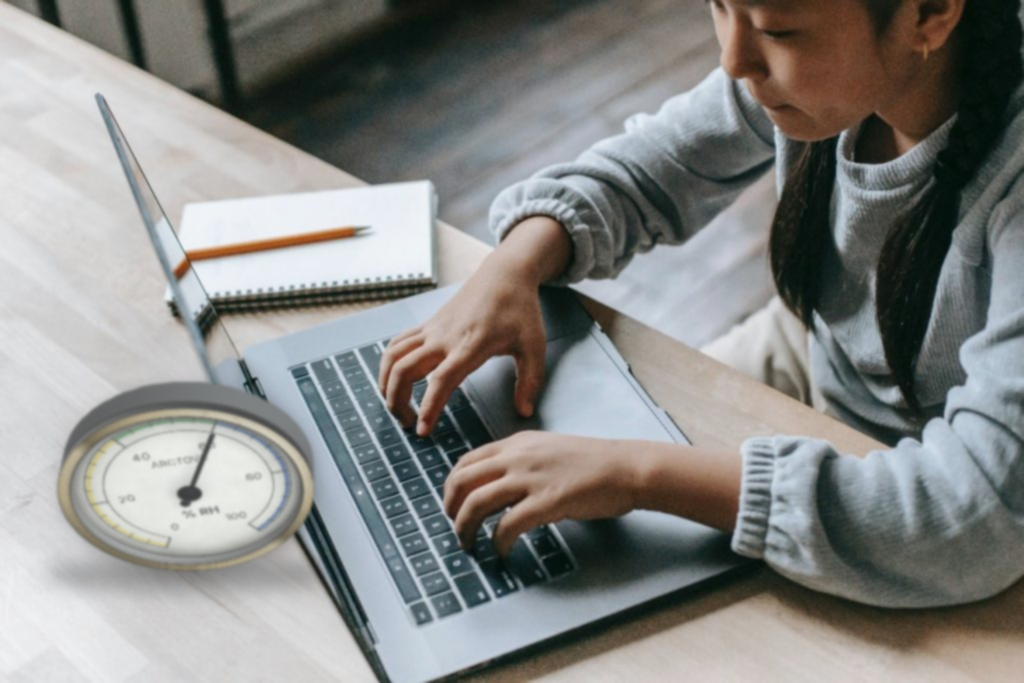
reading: % 60
